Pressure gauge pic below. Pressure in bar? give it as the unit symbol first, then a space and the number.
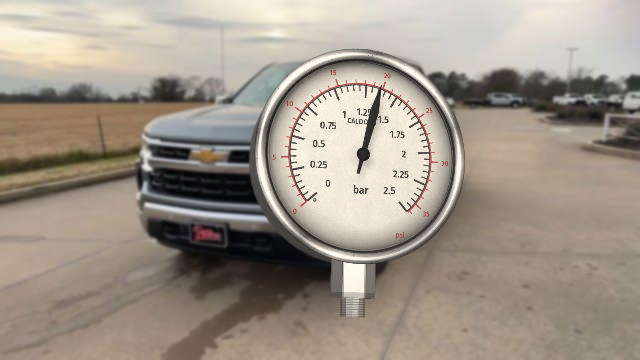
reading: bar 1.35
